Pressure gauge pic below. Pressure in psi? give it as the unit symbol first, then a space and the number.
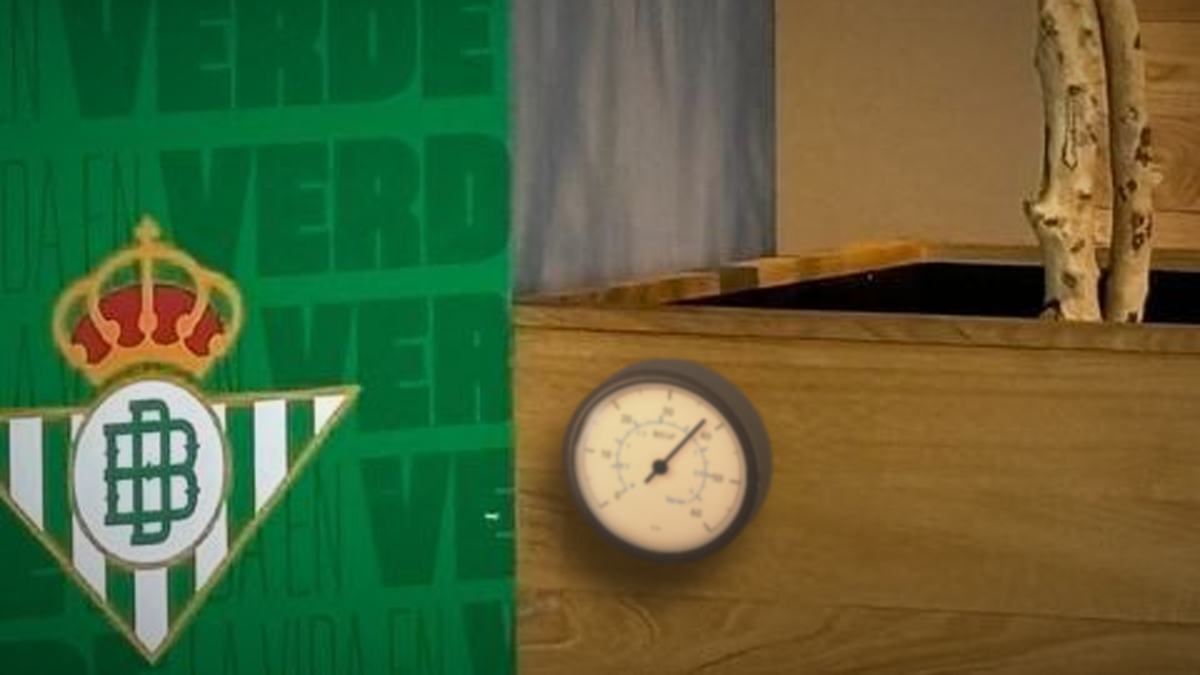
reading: psi 37.5
